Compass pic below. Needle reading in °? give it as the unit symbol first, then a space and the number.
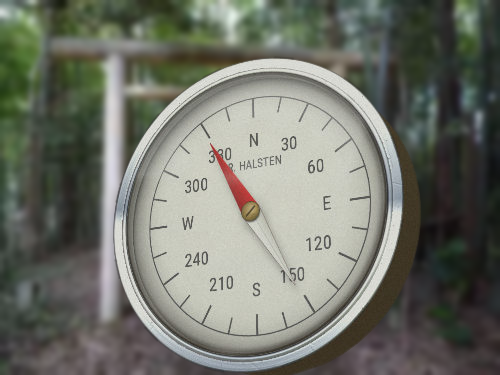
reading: ° 330
